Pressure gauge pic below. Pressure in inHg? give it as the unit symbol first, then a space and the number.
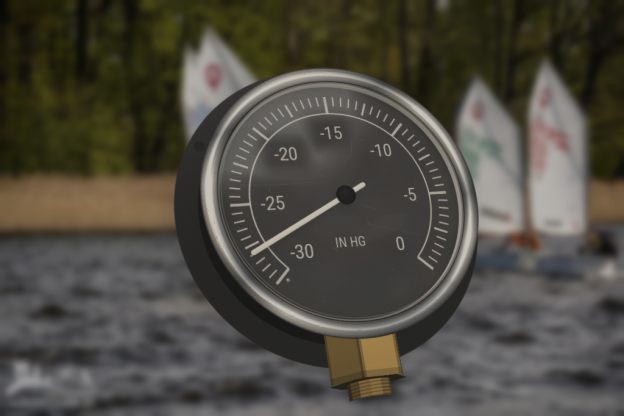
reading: inHg -28
